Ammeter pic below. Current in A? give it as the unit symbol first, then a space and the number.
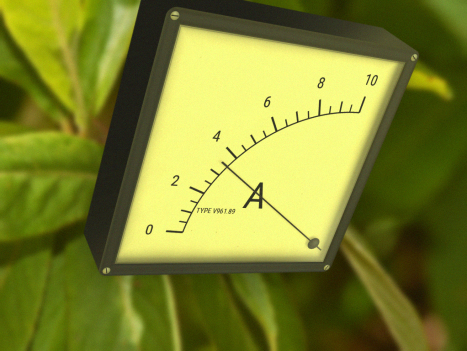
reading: A 3.5
